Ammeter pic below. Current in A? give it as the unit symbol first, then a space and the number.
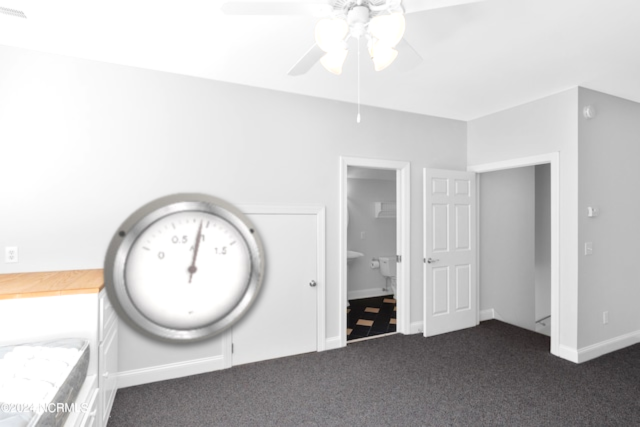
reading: A 0.9
